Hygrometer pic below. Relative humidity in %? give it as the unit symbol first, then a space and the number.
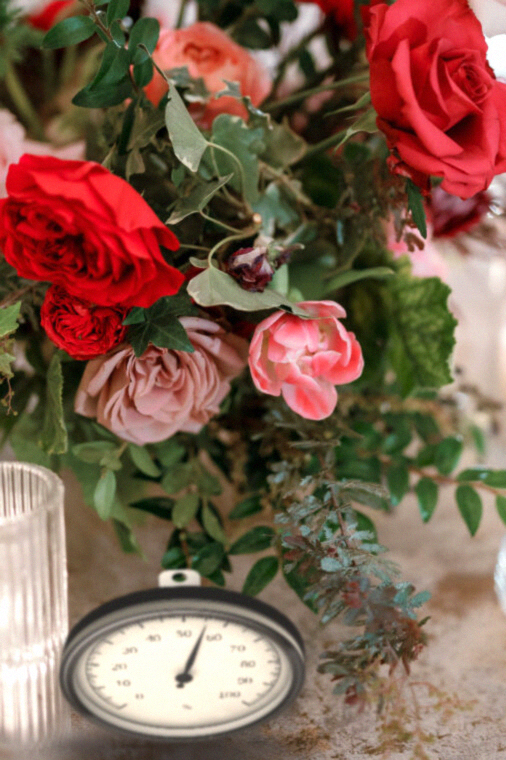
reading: % 55
